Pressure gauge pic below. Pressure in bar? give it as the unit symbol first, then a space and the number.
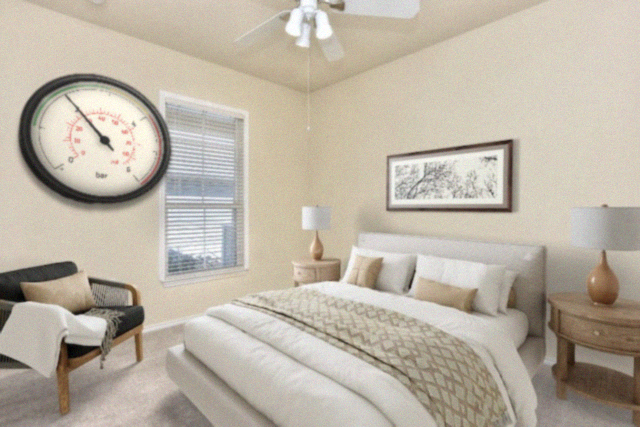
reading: bar 2
